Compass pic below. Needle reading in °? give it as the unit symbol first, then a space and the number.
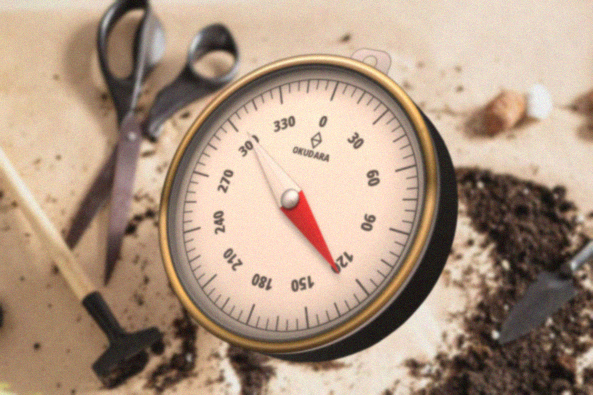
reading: ° 125
